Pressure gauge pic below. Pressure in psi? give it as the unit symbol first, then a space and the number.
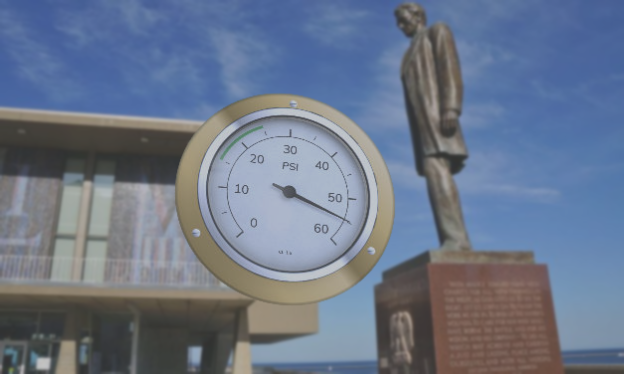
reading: psi 55
